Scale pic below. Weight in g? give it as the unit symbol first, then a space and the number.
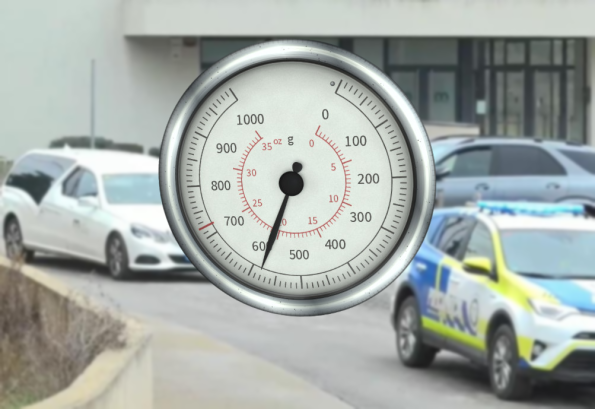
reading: g 580
